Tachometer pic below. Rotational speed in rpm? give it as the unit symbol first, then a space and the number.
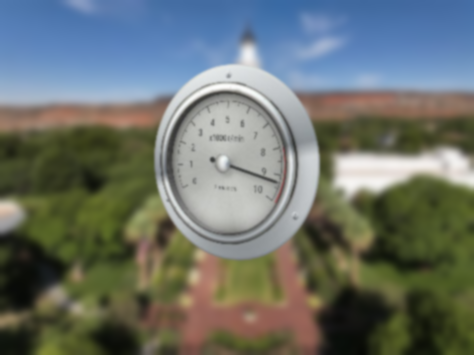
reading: rpm 9250
